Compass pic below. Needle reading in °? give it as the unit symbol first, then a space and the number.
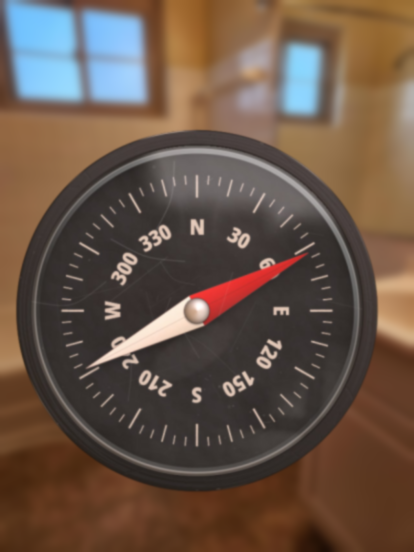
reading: ° 62.5
